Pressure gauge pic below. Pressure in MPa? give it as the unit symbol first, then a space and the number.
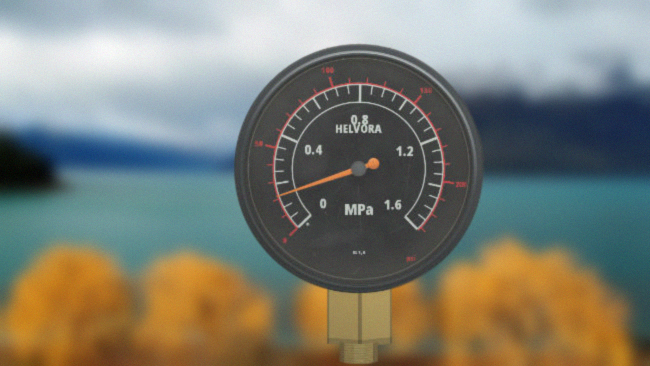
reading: MPa 0.15
